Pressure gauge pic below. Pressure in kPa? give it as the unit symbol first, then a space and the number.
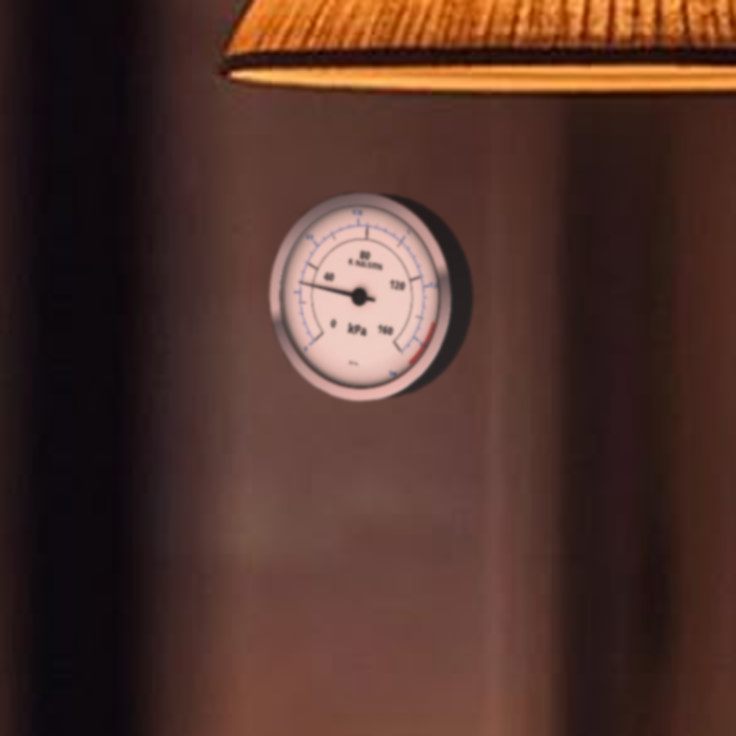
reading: kPa 30
